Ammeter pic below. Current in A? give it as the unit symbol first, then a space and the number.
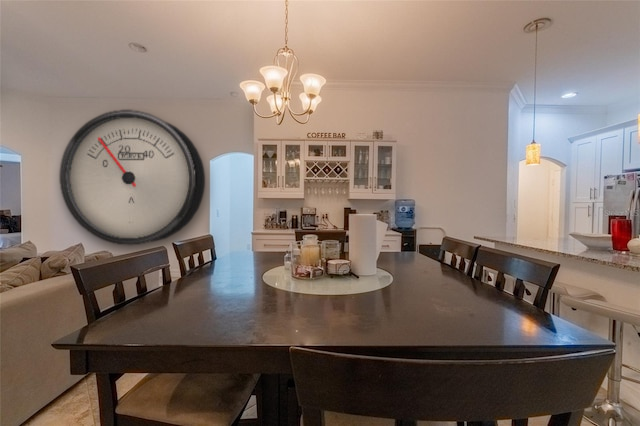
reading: A 10
